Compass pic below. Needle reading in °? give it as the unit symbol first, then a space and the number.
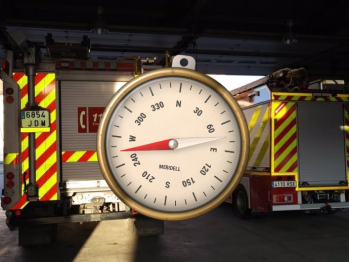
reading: ° 255
